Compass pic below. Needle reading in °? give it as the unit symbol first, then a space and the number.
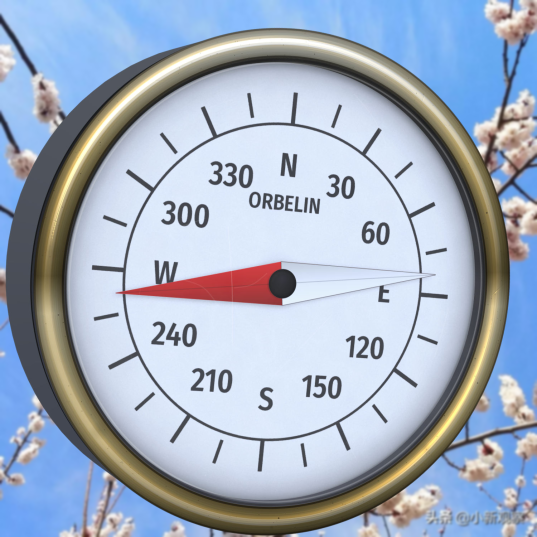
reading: ° 262.5
